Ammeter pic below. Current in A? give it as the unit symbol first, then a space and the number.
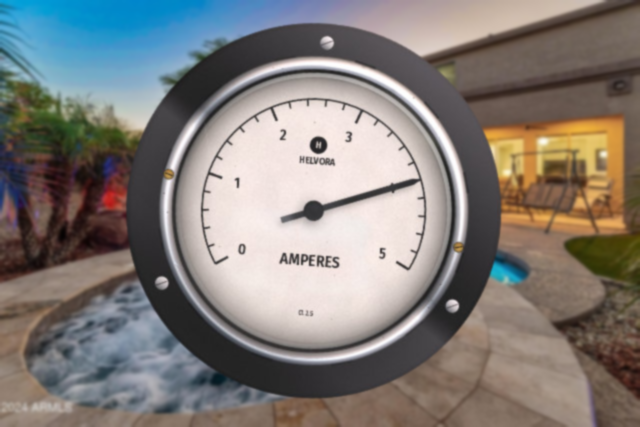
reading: A 4
